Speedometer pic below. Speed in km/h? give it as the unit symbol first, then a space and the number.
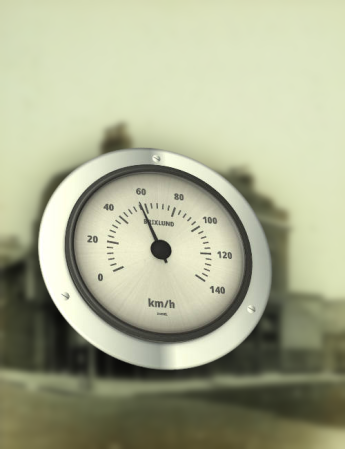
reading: km/h 56
